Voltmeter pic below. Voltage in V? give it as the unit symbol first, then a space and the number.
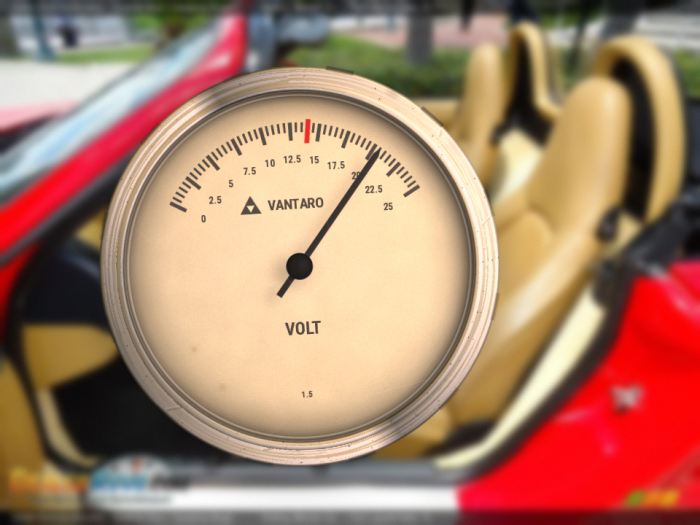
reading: V 20.5
